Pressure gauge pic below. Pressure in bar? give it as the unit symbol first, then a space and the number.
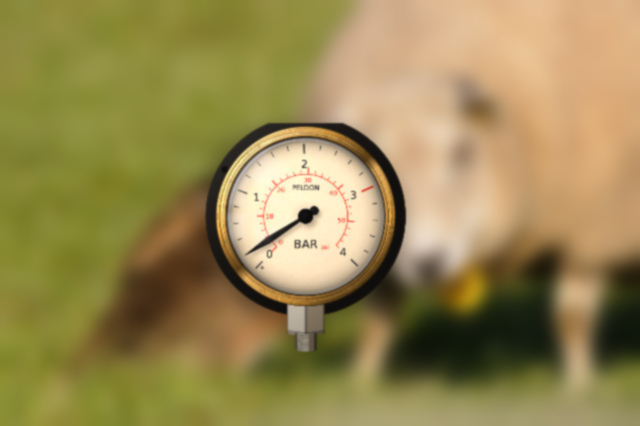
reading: bar 0.2
